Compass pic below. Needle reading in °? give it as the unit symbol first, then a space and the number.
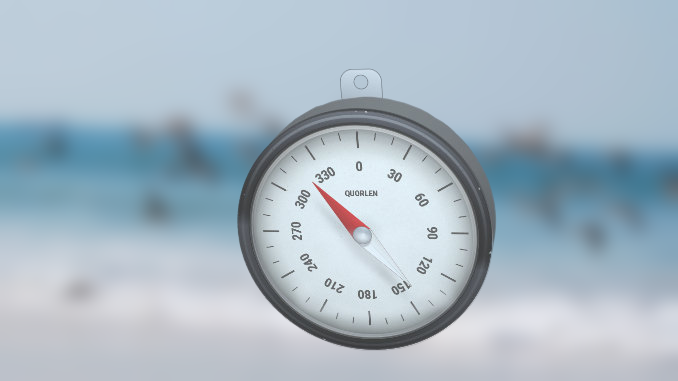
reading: ° 320
